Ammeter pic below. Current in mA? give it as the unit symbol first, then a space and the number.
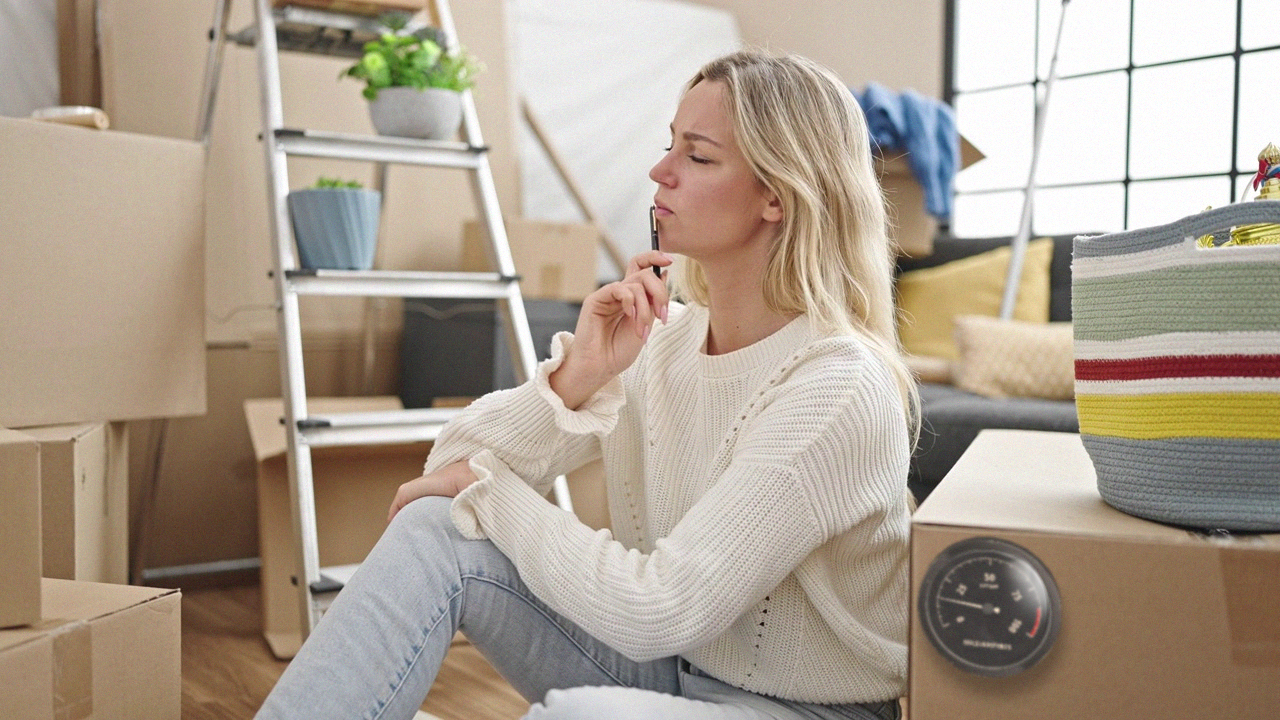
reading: mA 15
